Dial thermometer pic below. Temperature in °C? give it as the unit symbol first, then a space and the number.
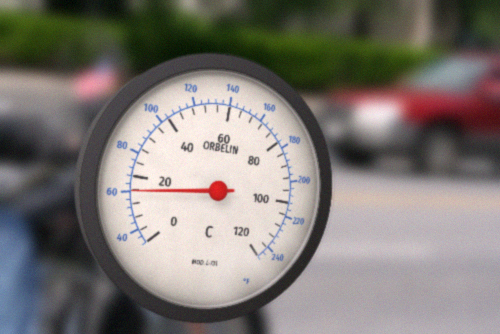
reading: °C 16
